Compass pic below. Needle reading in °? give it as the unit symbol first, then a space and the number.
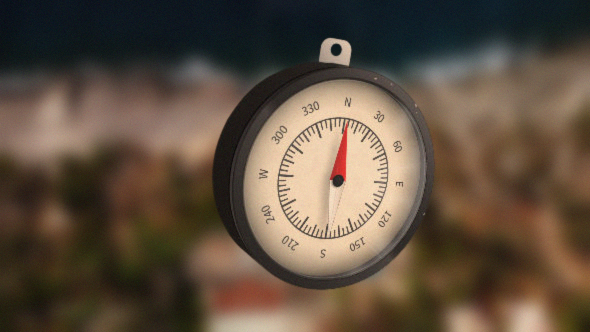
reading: ° 0
